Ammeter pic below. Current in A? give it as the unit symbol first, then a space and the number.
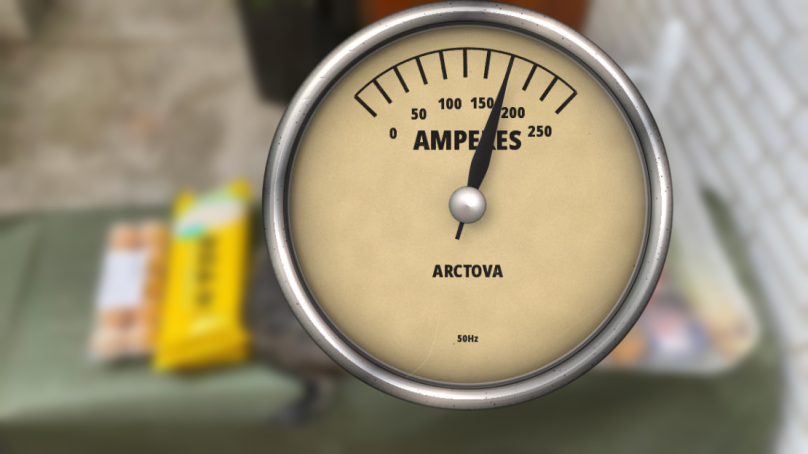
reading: A 175
